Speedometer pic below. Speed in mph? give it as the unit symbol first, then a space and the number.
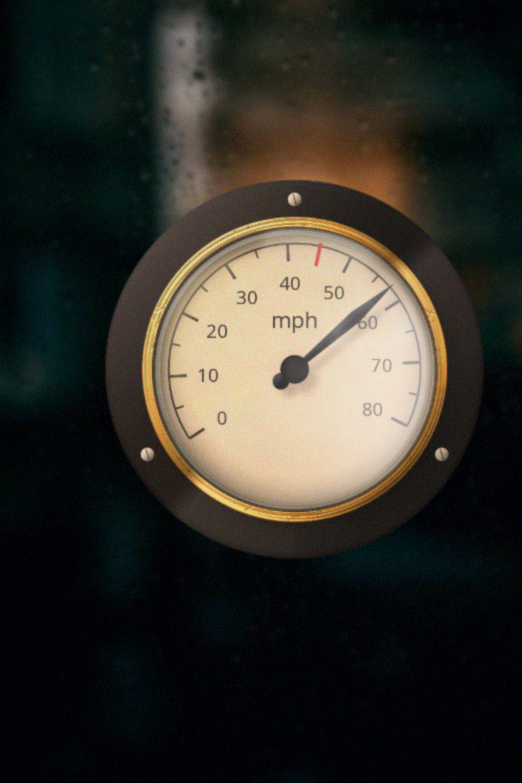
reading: mph 57.5
